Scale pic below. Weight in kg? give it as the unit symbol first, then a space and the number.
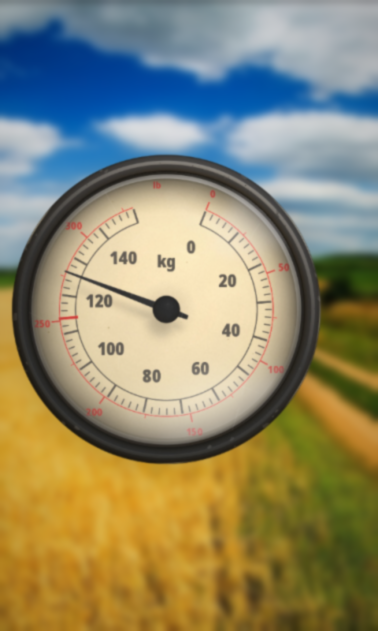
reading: kg 126
